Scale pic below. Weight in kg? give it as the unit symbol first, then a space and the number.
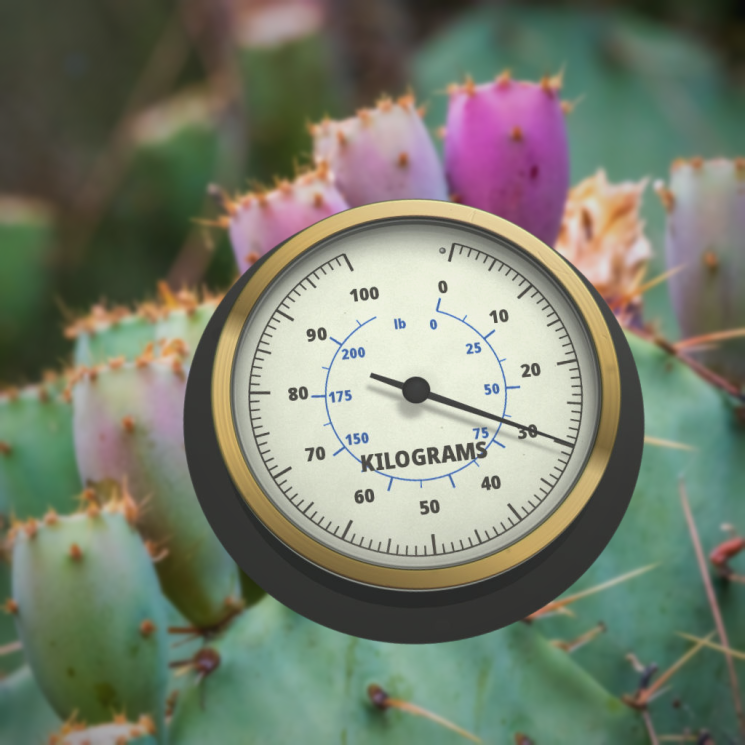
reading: kg 30
